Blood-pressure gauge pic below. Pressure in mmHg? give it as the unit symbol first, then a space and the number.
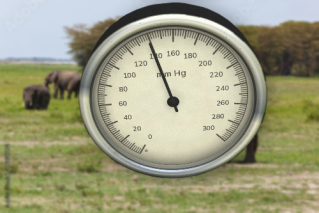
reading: mmHg 140
